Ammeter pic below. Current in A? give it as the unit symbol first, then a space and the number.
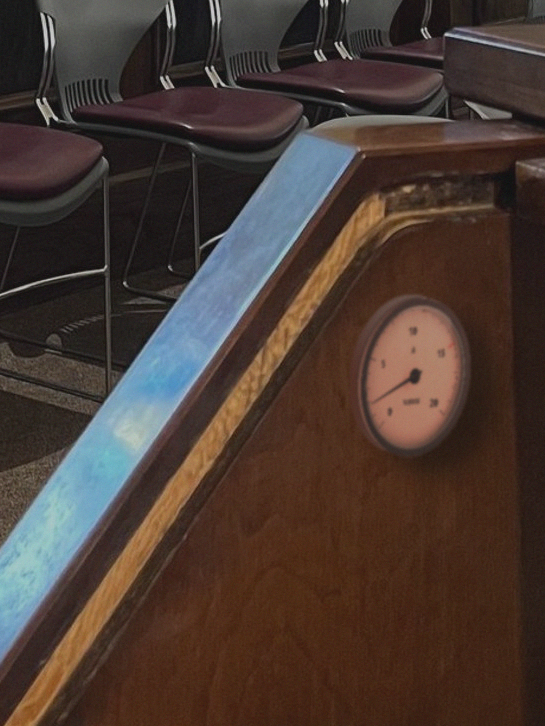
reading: A 2
